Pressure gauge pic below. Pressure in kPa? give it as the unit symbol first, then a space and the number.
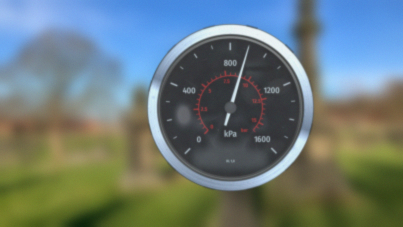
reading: kPa 900
